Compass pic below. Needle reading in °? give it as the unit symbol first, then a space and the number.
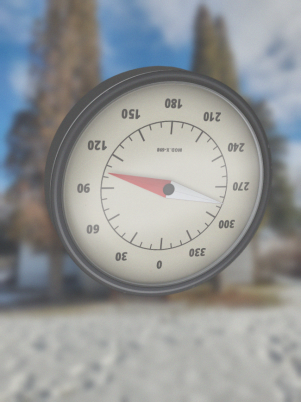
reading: ° 105
